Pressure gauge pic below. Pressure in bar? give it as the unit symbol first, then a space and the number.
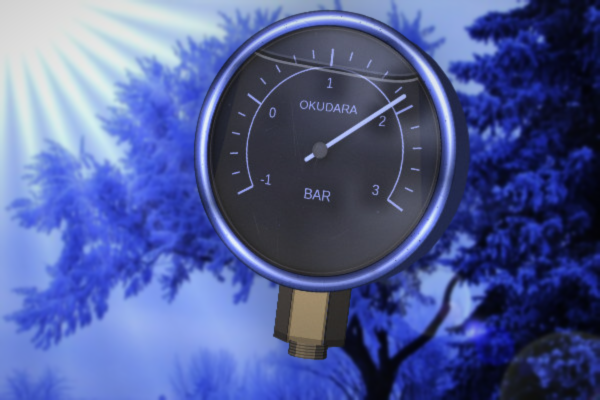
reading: bar 1.9
